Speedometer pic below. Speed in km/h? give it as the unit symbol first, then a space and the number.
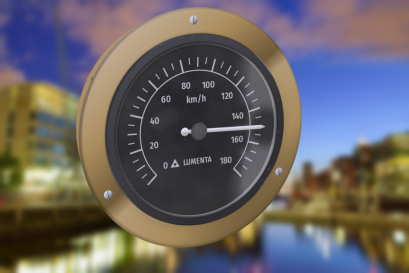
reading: km/h 150
